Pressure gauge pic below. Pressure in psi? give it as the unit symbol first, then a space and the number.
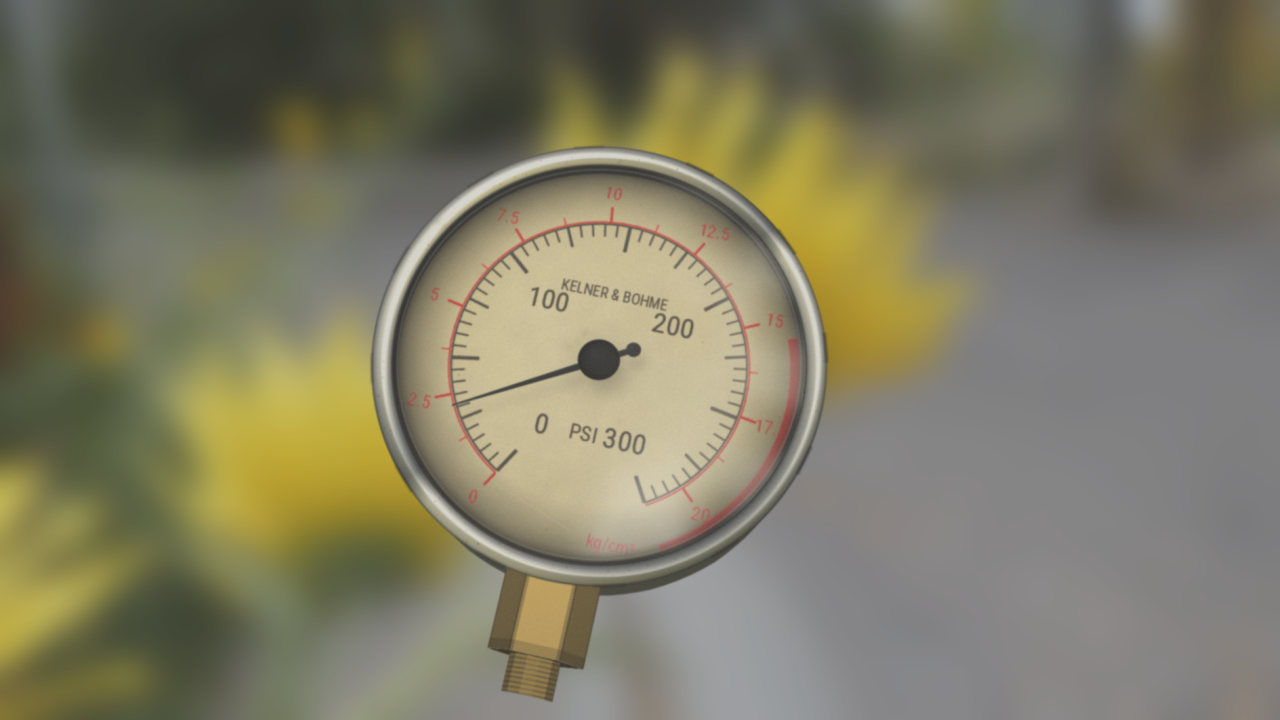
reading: psi 30
